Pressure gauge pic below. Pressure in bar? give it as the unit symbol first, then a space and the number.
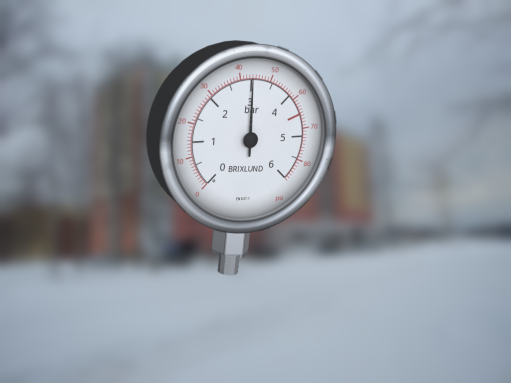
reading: bar 3
